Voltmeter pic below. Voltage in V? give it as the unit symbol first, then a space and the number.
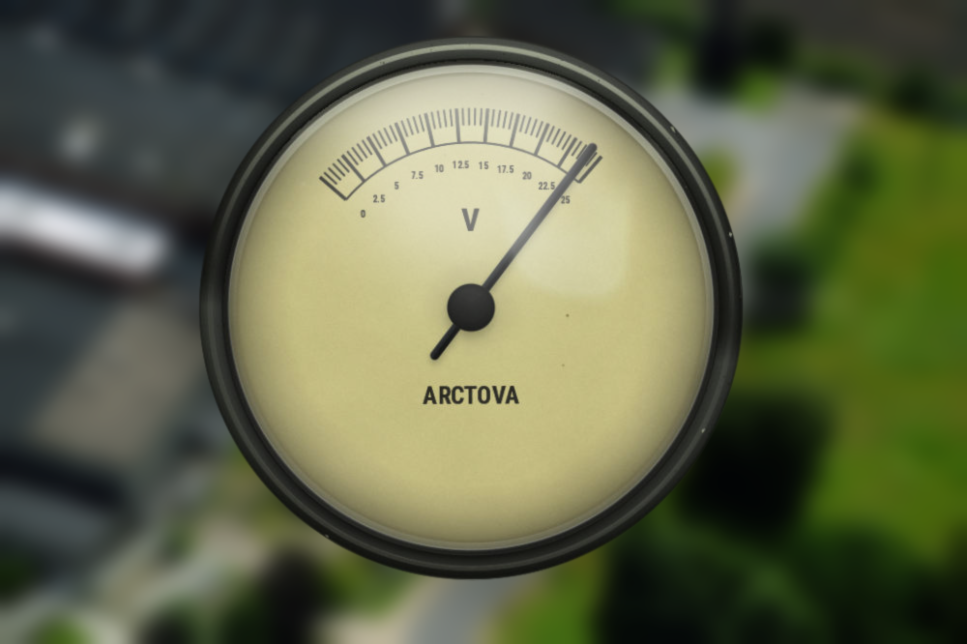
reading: V 24
